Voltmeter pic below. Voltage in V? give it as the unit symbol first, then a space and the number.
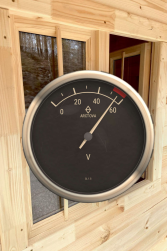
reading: V 55
